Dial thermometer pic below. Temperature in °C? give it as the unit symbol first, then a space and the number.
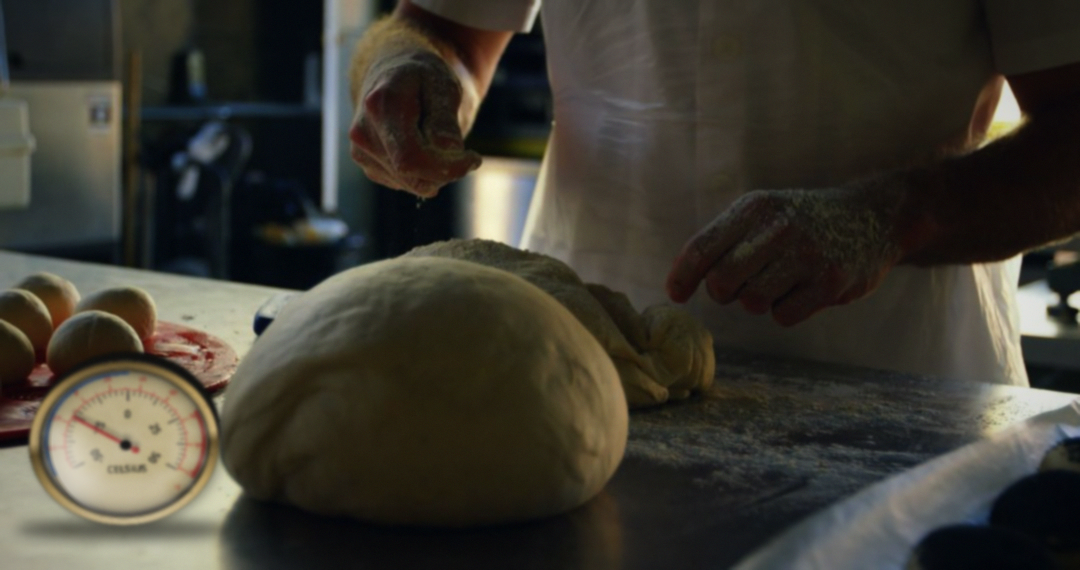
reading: °C -25
